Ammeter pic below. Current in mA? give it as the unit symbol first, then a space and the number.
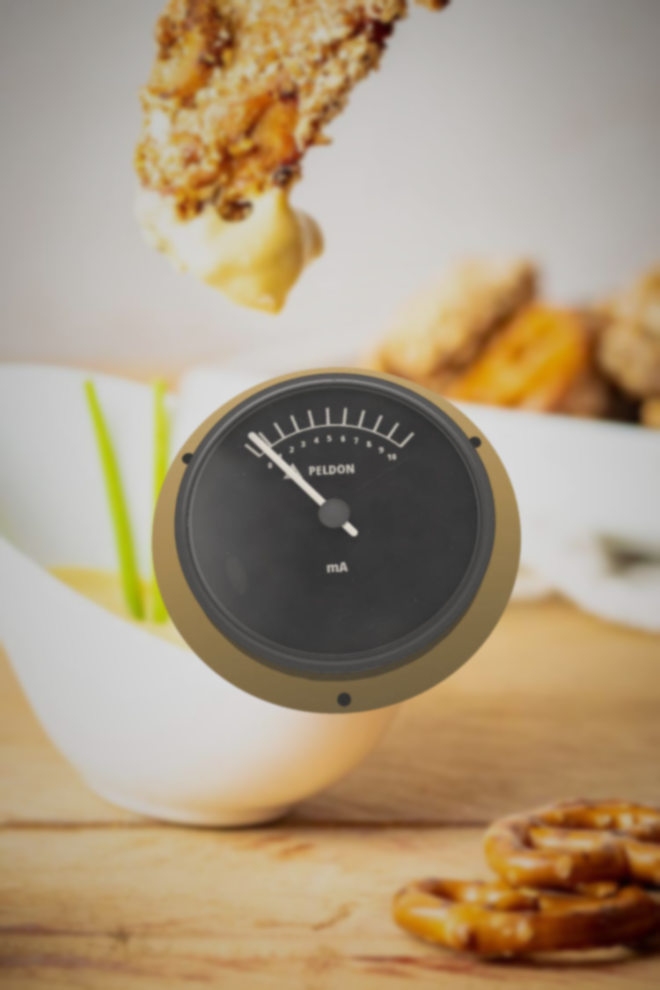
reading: mA 0.5
